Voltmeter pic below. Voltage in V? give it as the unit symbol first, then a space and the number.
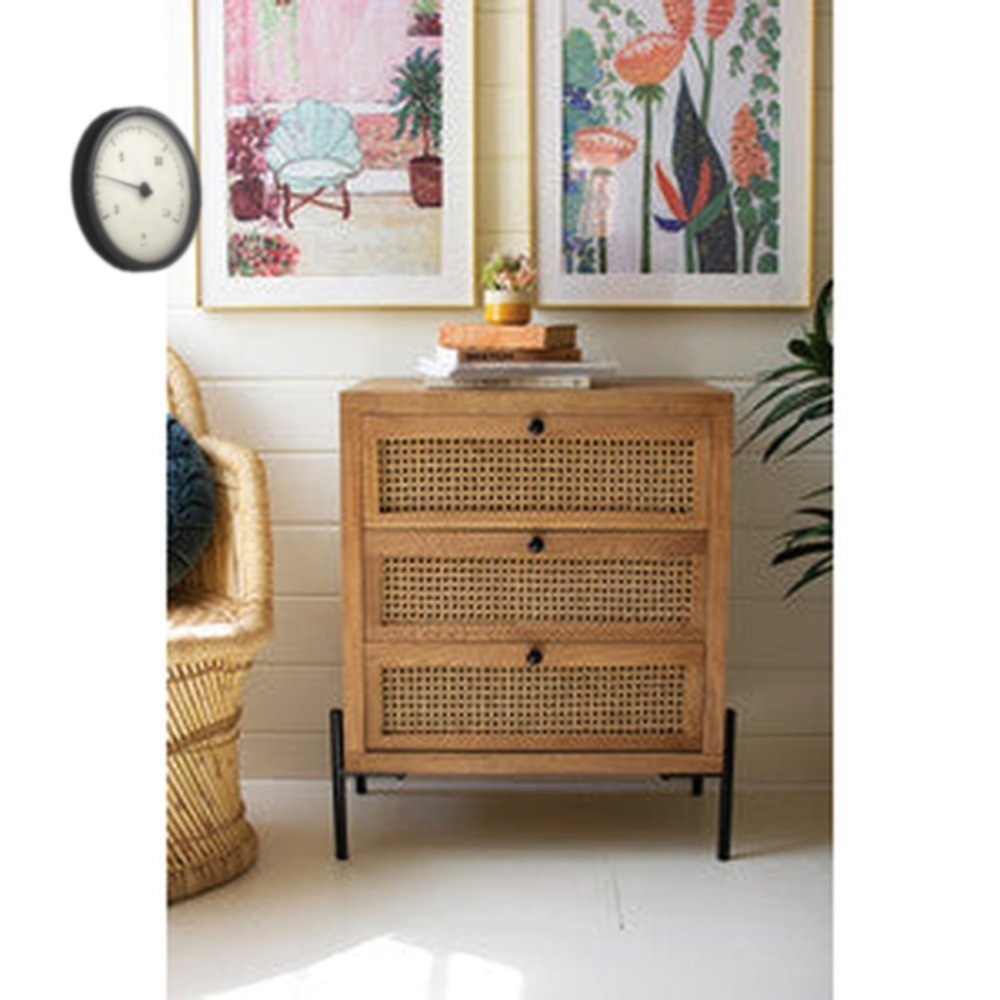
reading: V 2.5
